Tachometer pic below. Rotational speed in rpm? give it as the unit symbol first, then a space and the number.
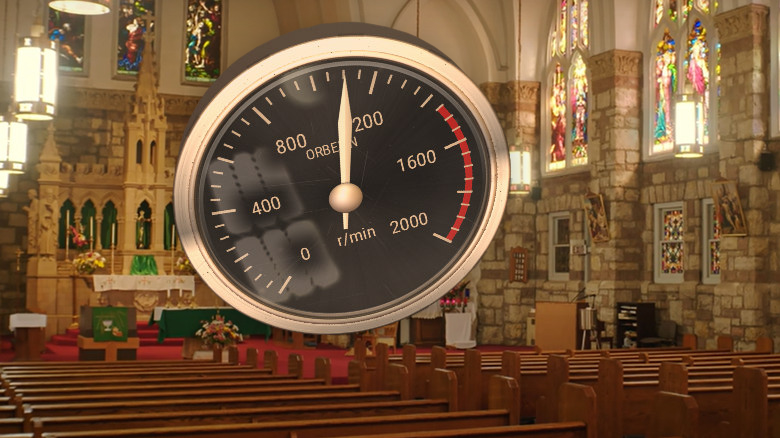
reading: rpm 1100
